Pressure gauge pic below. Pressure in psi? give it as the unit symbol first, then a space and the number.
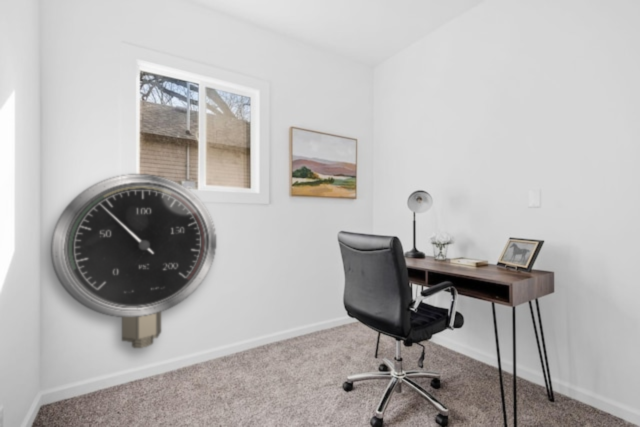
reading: psi 70
